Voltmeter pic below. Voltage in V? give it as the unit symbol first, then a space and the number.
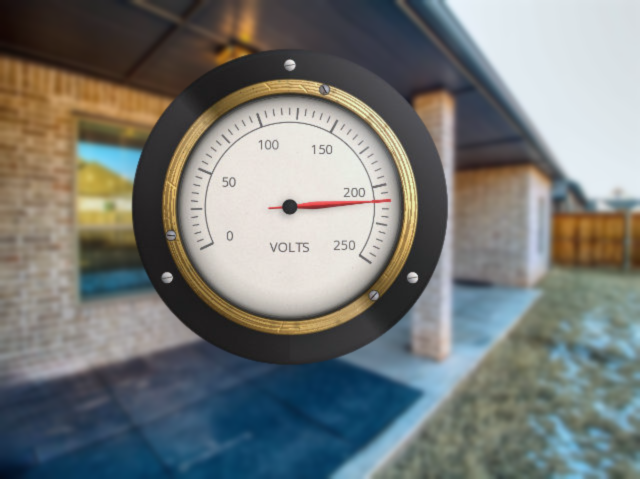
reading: V 210
